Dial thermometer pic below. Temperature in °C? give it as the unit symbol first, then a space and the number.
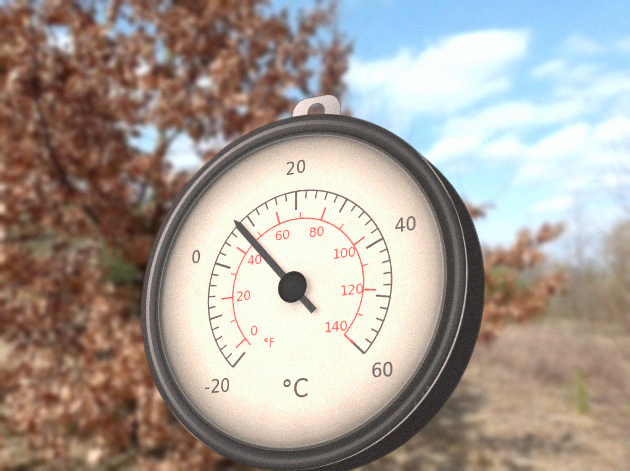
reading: °C 8
